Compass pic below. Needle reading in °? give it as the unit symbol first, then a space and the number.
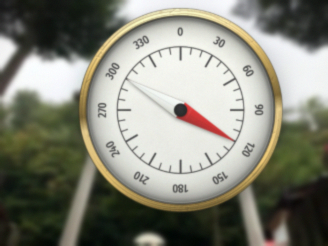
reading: ° 120
